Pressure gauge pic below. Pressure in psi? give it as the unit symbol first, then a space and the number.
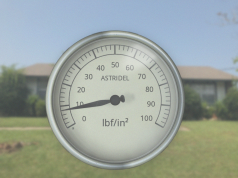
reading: psi 8
